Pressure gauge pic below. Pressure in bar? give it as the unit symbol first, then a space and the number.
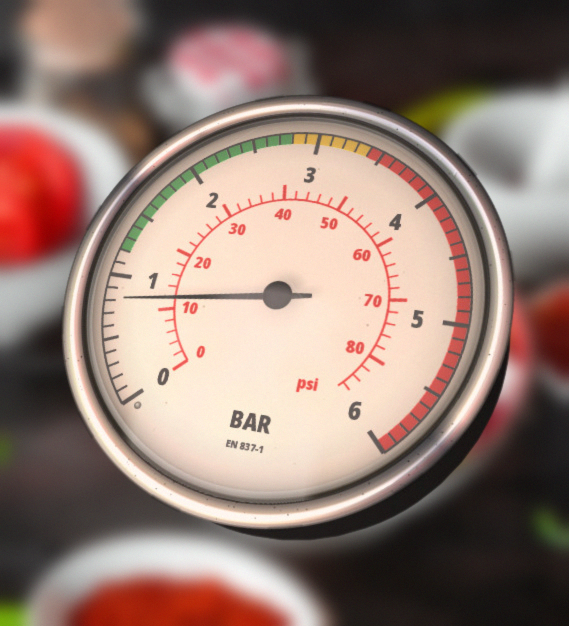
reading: bar 0.8
